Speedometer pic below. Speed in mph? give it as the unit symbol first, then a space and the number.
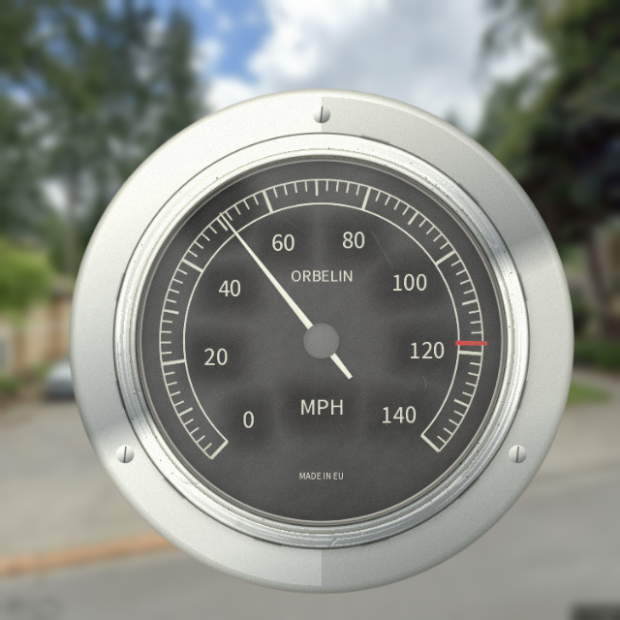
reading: mph 51
